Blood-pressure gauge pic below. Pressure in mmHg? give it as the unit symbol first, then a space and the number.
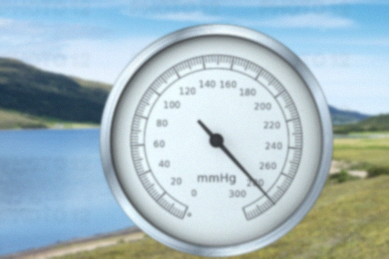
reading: mmHg 280
